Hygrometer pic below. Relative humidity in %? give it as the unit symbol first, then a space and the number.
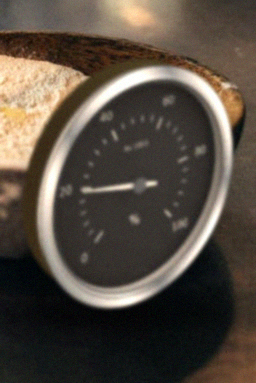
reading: % 20
